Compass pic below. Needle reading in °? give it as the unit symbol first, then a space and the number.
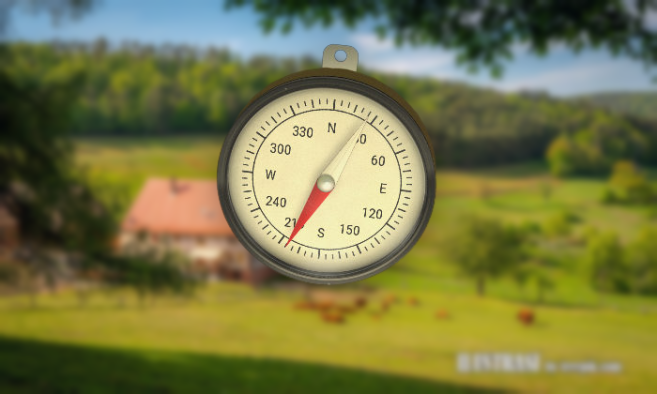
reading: ° 205
